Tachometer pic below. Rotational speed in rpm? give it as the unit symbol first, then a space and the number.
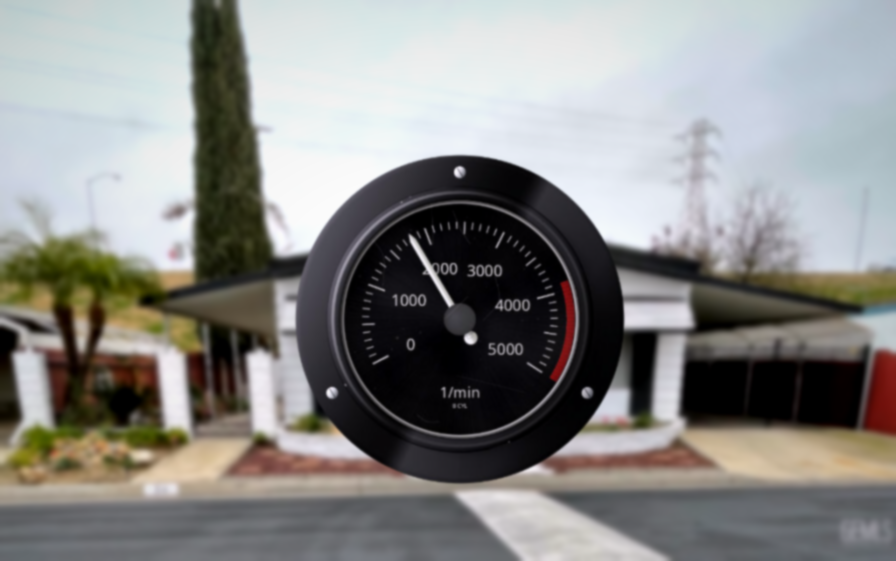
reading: rpm 1800
